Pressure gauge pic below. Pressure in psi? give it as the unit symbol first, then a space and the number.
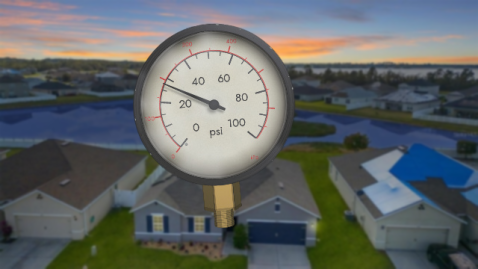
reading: psi 27.5
